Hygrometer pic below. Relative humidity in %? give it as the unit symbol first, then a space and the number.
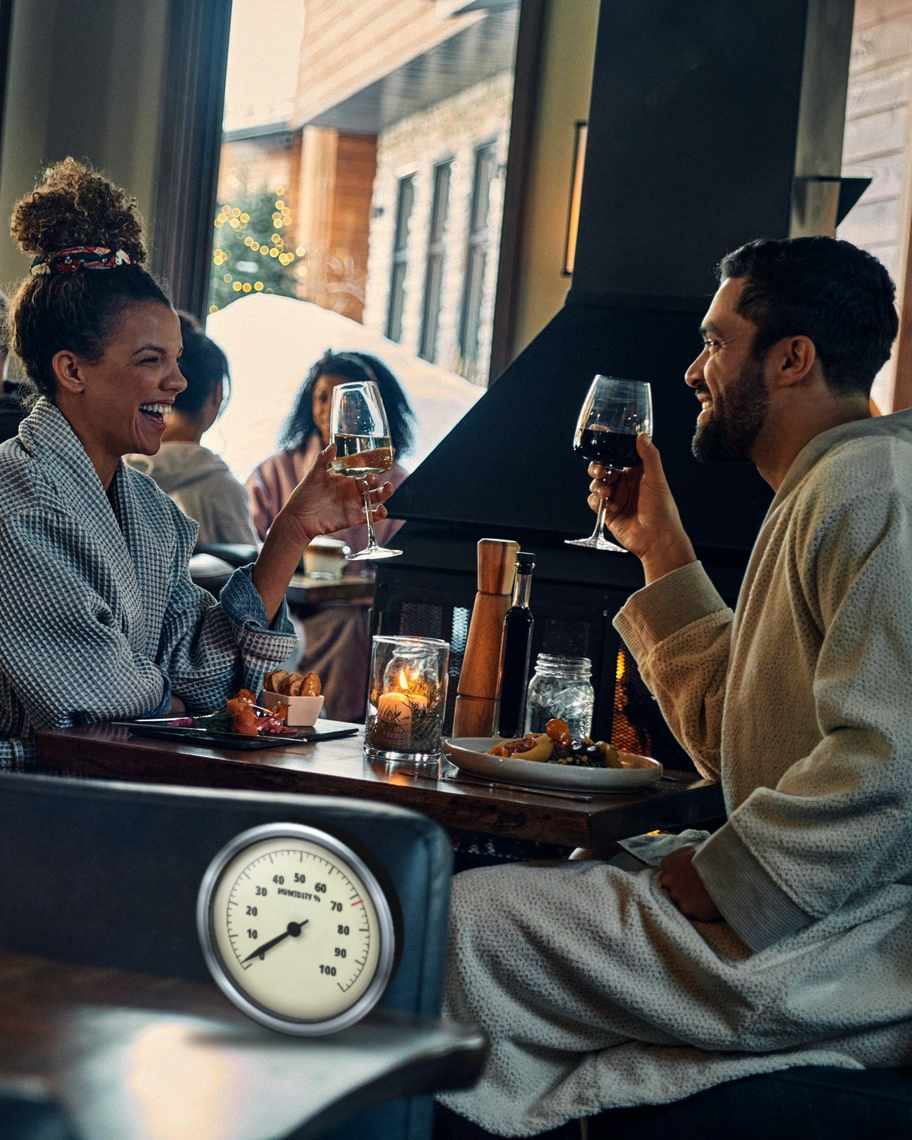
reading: % 2
